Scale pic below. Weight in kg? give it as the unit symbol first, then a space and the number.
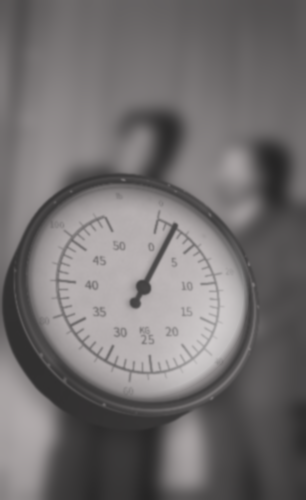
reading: kg 2
